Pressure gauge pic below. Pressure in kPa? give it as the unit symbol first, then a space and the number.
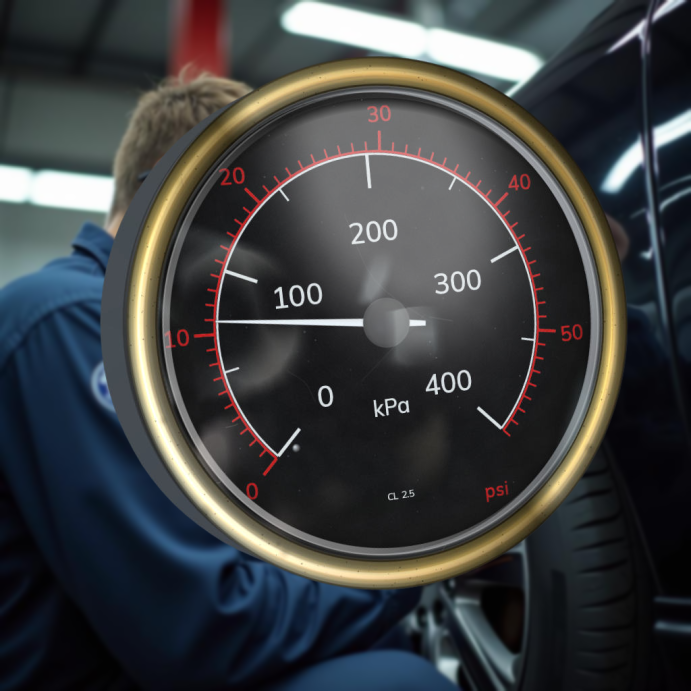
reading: kPa 75
